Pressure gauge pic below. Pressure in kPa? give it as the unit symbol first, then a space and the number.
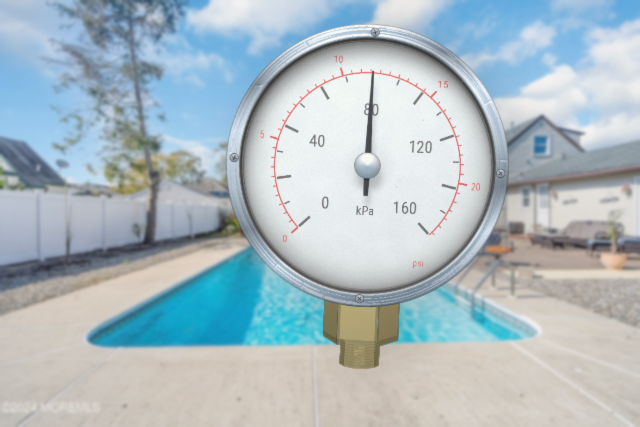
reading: kPa 80
